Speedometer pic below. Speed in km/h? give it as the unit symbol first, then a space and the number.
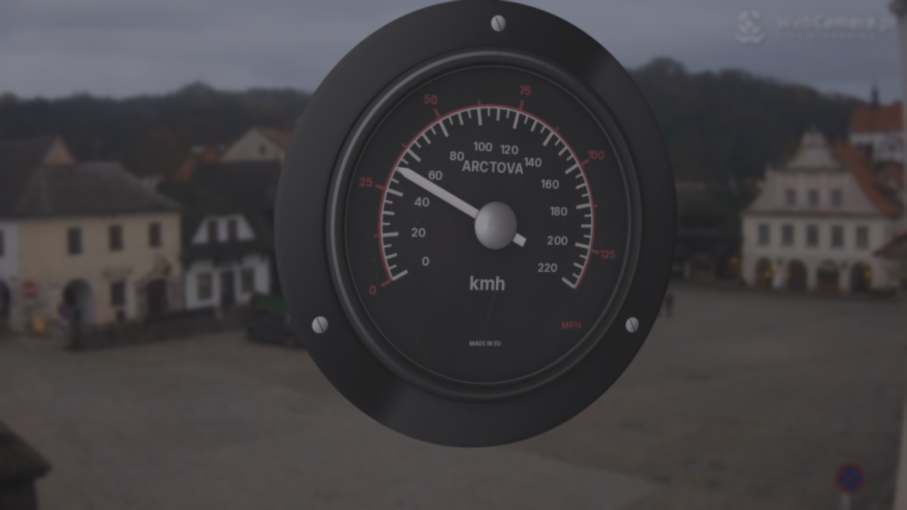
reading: km/h 50
